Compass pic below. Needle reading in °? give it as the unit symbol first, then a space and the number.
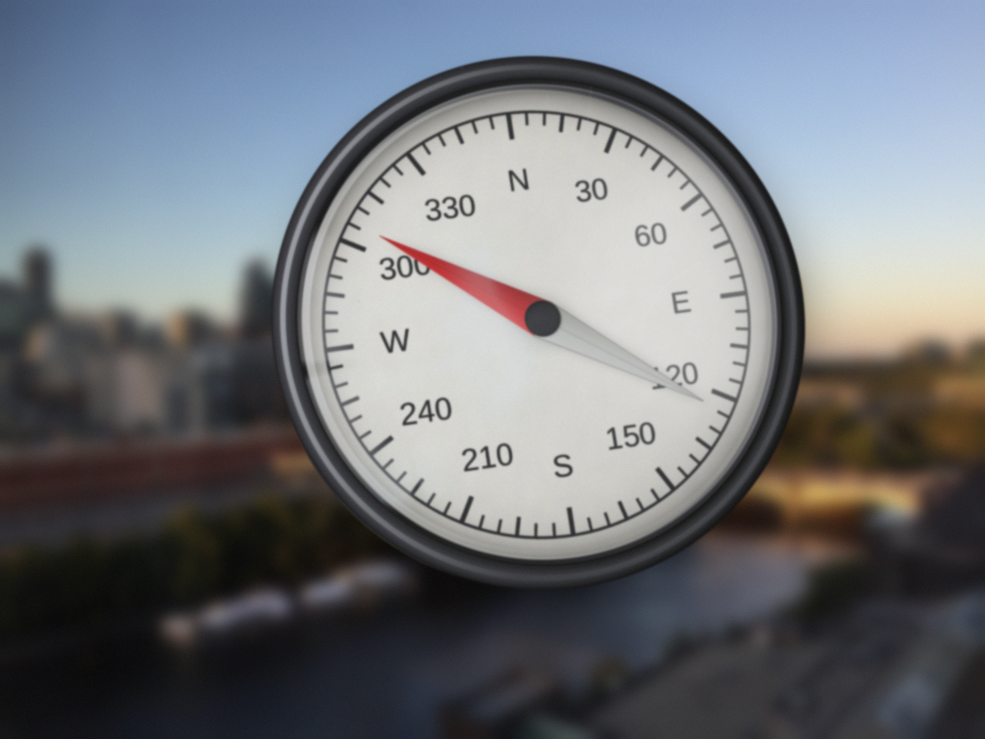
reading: ° 305
